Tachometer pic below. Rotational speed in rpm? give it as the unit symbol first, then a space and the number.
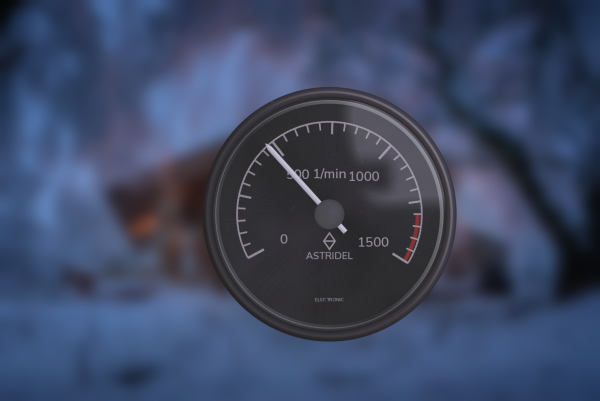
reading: rpm 475
